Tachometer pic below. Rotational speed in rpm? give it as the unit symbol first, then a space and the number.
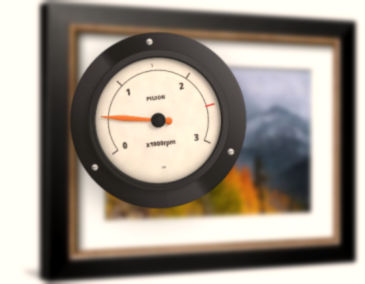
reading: rpm 500
